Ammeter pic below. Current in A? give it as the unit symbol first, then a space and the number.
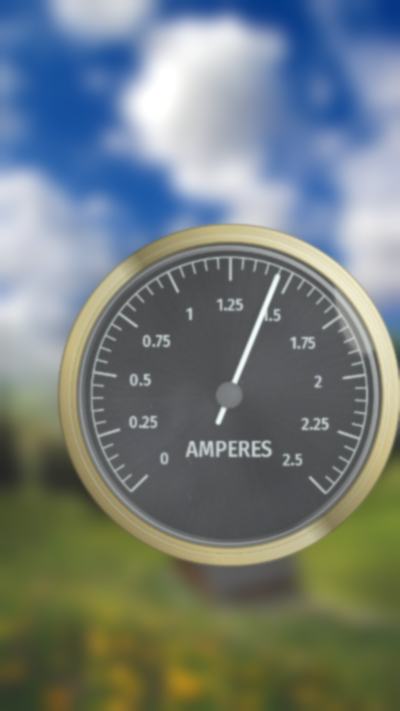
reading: A 1.45
